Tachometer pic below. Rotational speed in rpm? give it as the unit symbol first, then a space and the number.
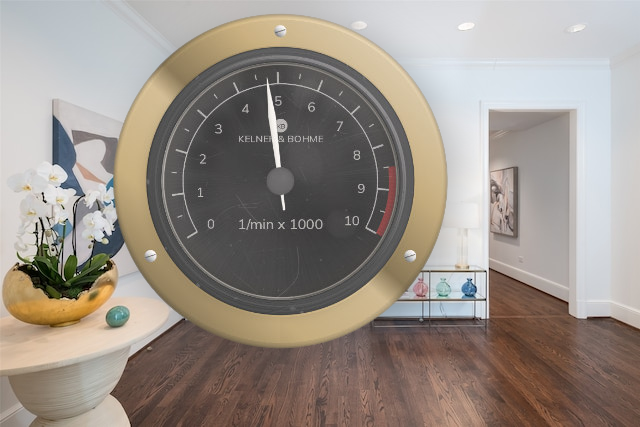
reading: rpm 4750
